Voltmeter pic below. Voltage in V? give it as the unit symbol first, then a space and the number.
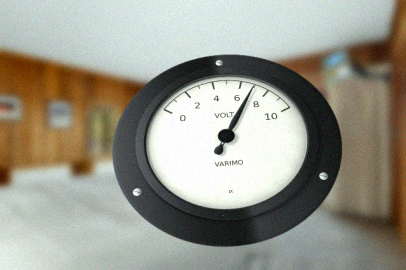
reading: V 7
